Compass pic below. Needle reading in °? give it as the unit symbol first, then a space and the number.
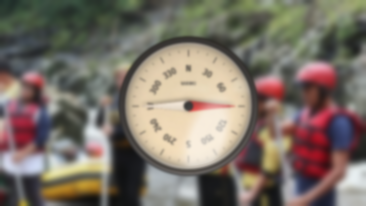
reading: ° 90
